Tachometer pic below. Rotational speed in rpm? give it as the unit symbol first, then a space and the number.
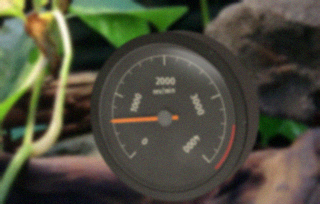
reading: rpm 600
